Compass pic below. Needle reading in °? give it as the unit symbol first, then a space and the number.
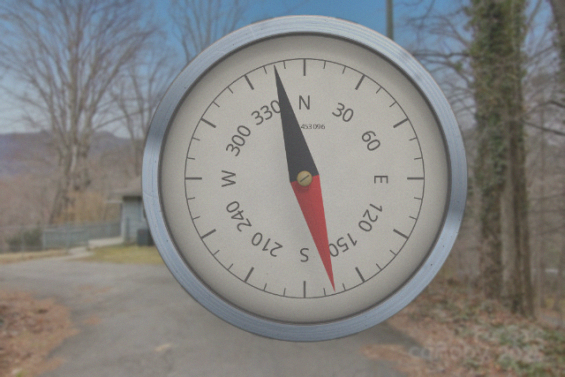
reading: ° 165
